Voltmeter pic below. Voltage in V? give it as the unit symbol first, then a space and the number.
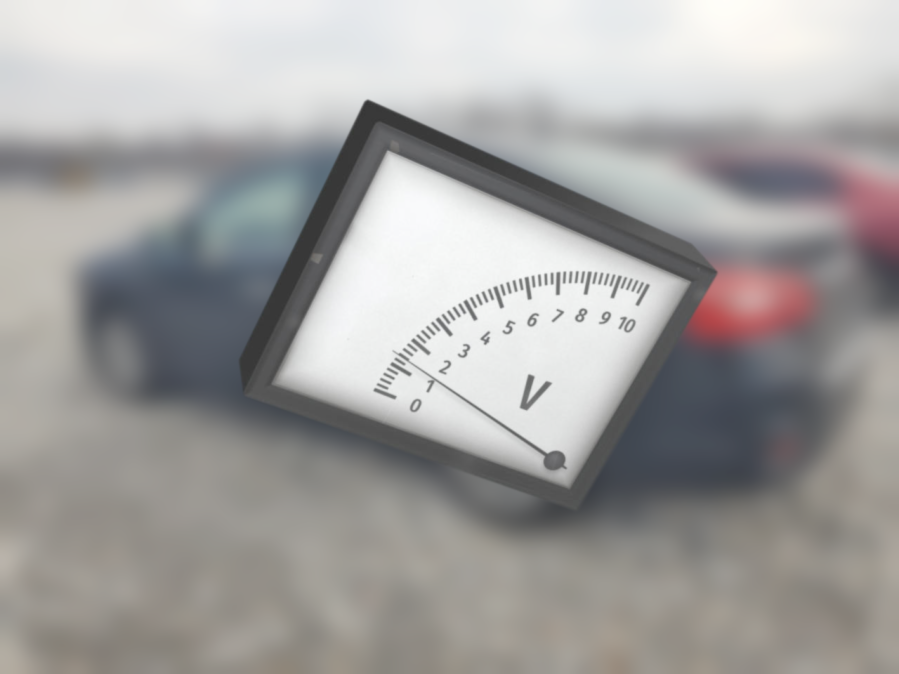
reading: V 1.4
